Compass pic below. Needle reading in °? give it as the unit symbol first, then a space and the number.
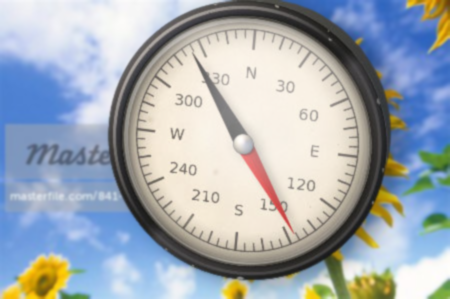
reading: ° 145
